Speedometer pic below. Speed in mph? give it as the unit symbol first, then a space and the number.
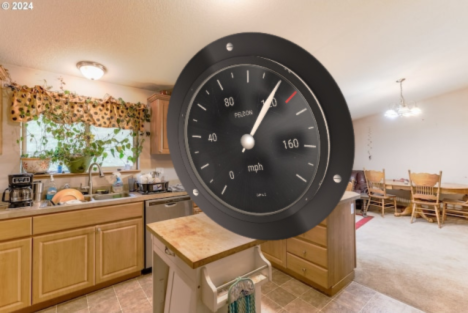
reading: mph 120
